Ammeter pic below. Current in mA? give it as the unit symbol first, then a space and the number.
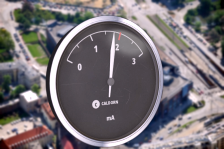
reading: mA 1.75
